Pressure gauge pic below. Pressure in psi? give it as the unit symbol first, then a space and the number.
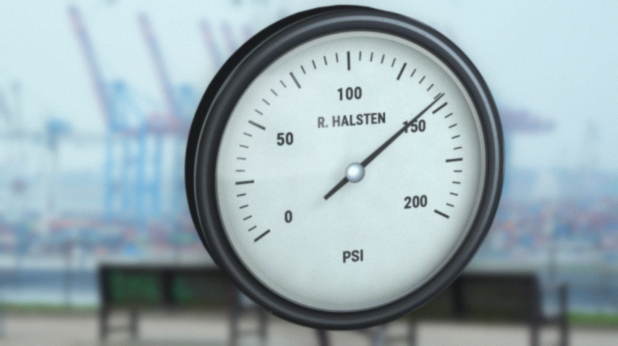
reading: psi 145
